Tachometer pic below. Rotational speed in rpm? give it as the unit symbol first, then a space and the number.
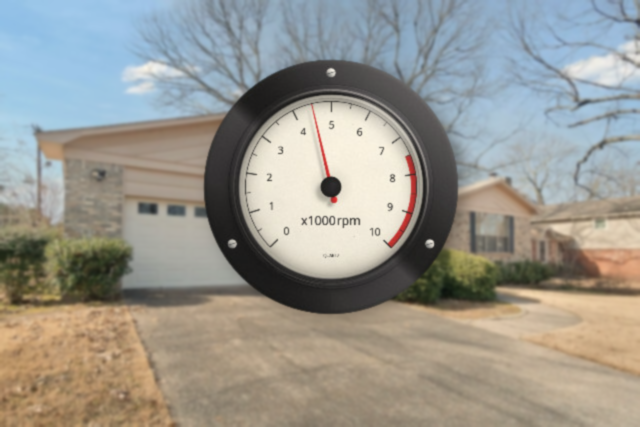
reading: rpm 4500
